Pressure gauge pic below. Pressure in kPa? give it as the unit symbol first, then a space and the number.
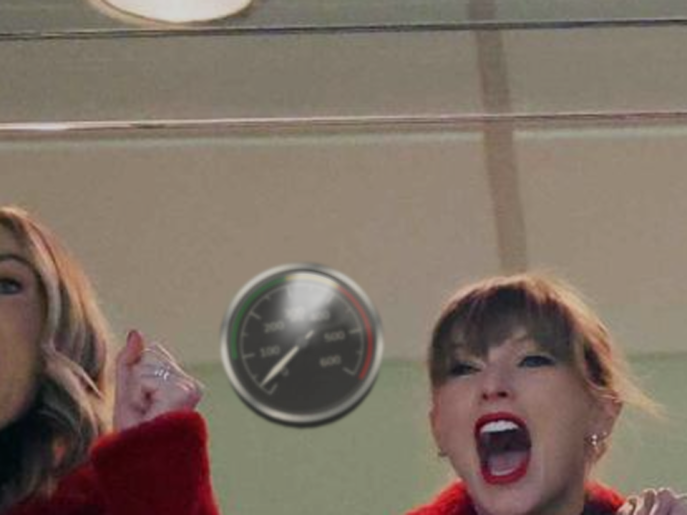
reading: kPa 25
